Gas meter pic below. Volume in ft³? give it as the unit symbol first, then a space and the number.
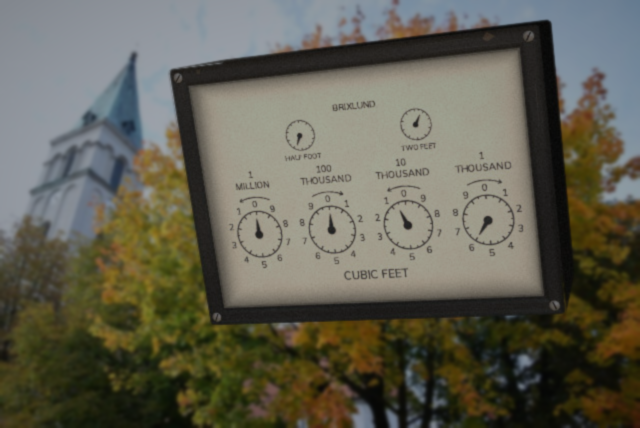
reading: ft³ 600
